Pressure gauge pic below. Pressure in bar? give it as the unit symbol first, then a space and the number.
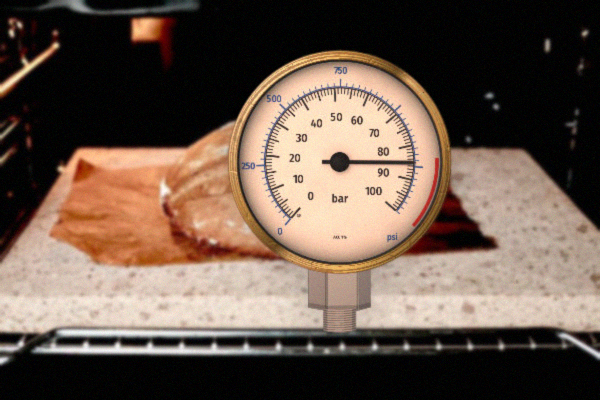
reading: bar 85
